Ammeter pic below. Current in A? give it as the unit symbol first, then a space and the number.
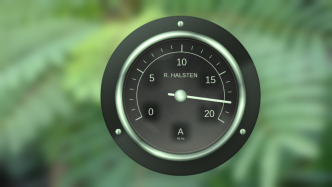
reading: A 18
